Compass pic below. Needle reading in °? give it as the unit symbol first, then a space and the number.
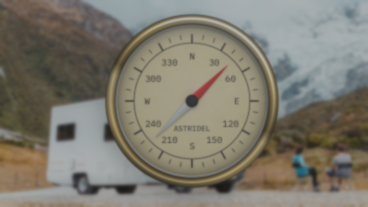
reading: ° 45
